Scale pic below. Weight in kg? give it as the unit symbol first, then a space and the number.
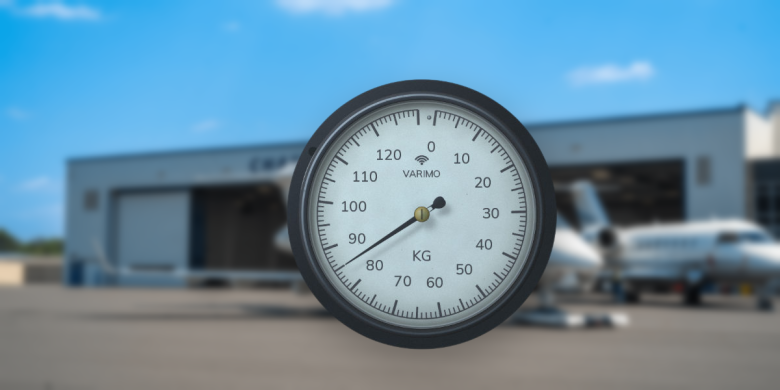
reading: kg 85
